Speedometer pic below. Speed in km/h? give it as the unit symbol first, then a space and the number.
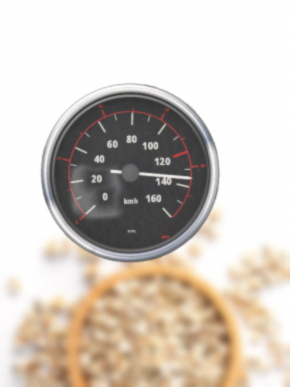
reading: km/h 135
